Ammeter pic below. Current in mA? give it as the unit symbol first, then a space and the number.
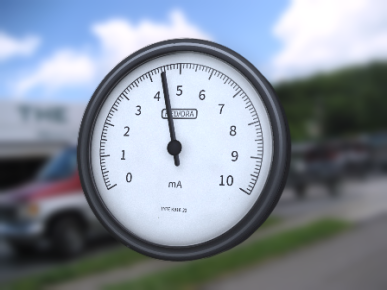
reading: mA 4.5
